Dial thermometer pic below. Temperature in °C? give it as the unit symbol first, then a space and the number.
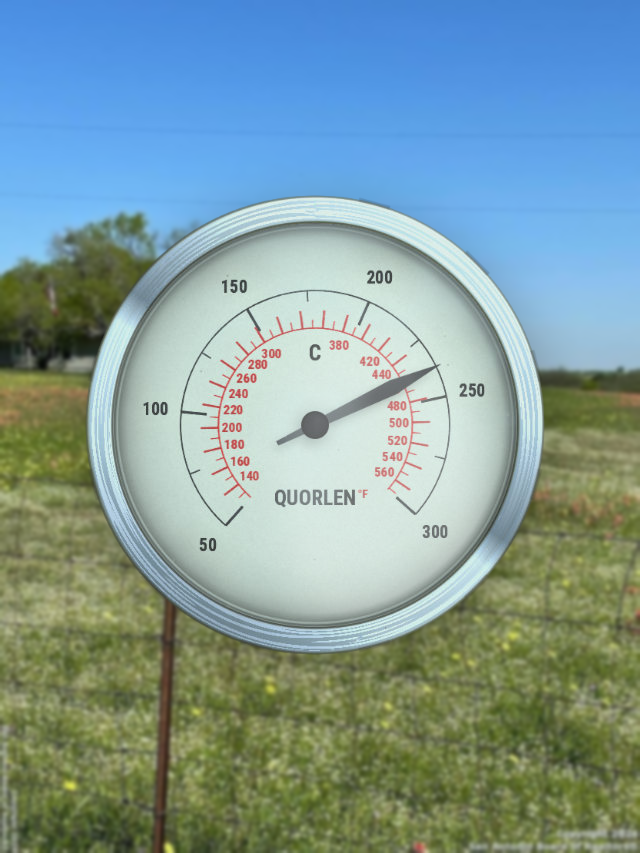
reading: °C 237.5
